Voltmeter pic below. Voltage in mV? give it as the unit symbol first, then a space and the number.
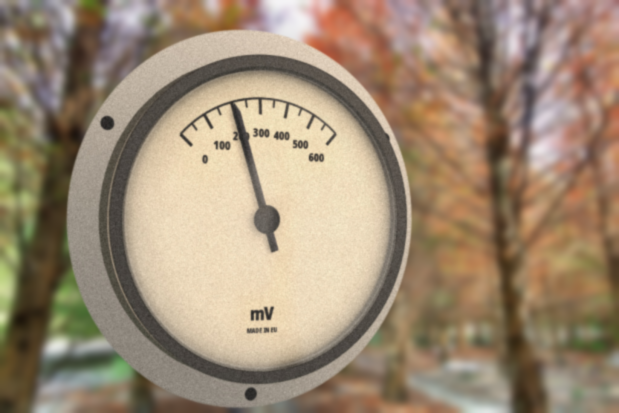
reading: mV 200
